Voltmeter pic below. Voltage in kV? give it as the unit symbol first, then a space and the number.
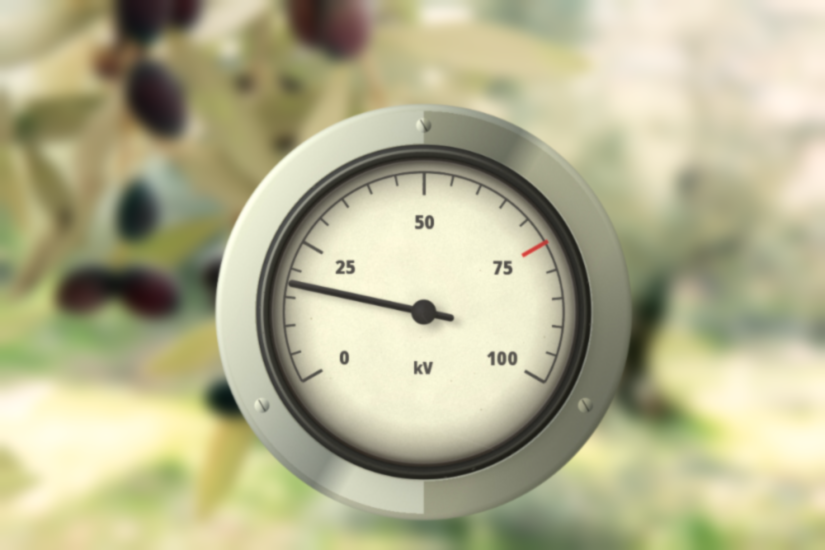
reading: kV 17.5
